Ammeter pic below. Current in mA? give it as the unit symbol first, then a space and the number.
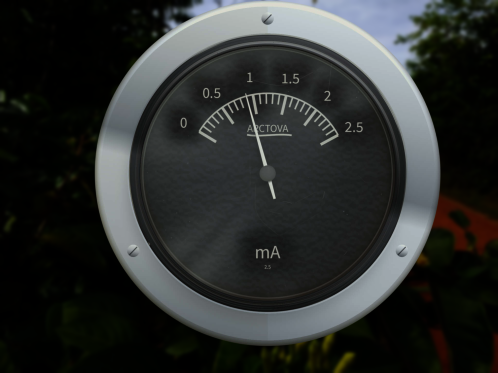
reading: mA 0.9
